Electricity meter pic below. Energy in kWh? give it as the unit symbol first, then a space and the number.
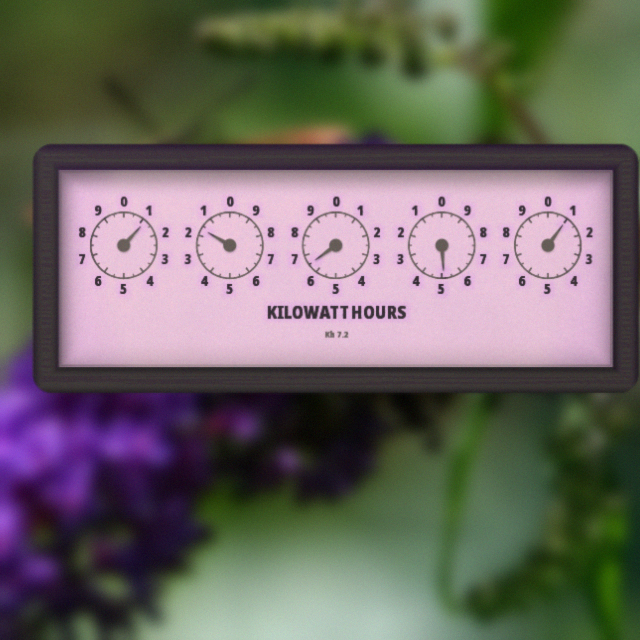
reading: kWh 11651
